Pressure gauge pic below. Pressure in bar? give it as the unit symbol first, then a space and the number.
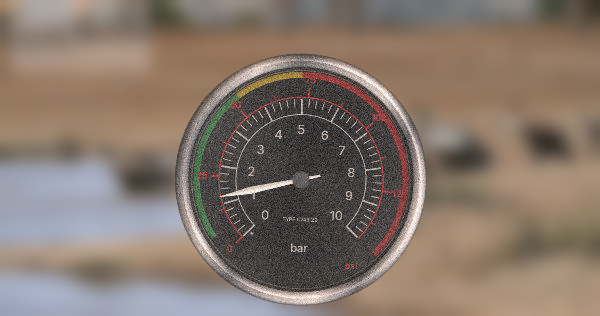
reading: bar 1.2
